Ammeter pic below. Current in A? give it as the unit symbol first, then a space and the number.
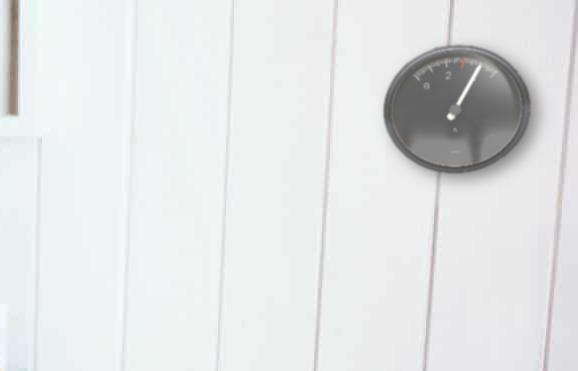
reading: A 4
